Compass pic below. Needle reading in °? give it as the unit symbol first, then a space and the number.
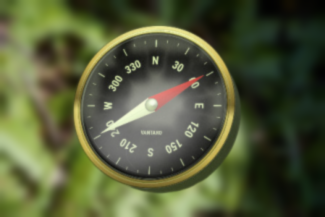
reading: ° 60
